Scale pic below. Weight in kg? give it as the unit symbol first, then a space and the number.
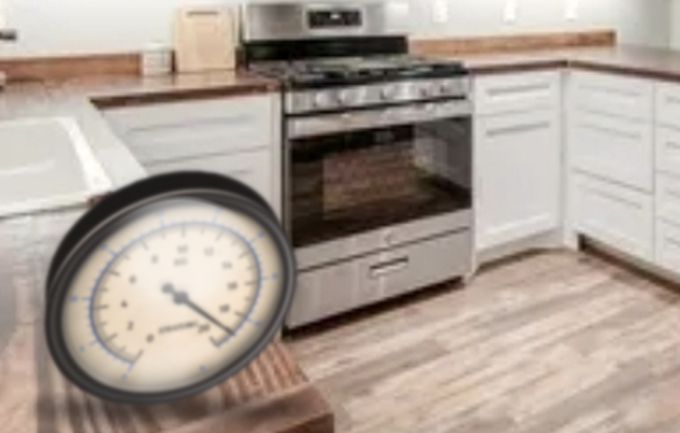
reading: kg 19
